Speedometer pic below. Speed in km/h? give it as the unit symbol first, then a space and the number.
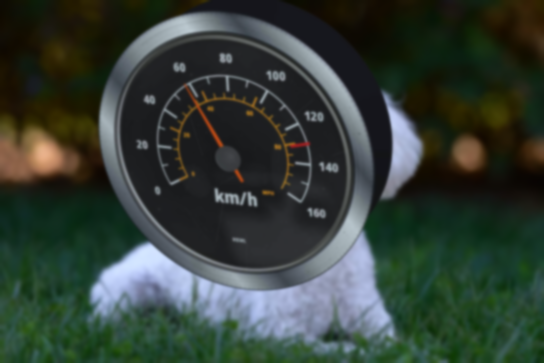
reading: km/h 60
